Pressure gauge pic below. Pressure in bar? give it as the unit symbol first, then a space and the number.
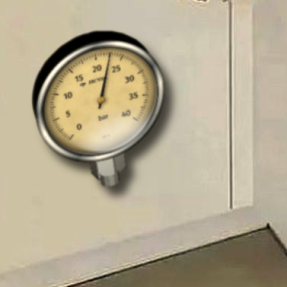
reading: bar 22.5
